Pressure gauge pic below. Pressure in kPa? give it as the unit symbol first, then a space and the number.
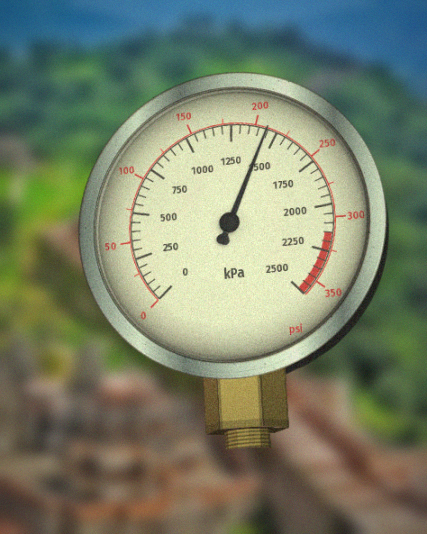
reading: kPa 1450
